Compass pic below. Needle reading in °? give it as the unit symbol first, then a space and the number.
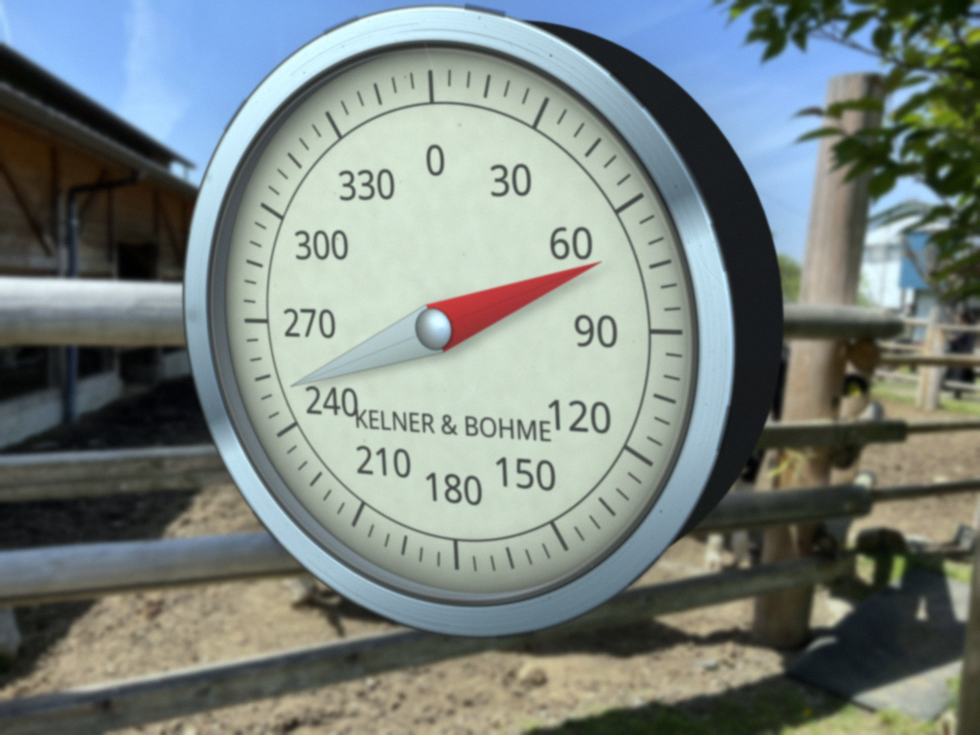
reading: ° 70
